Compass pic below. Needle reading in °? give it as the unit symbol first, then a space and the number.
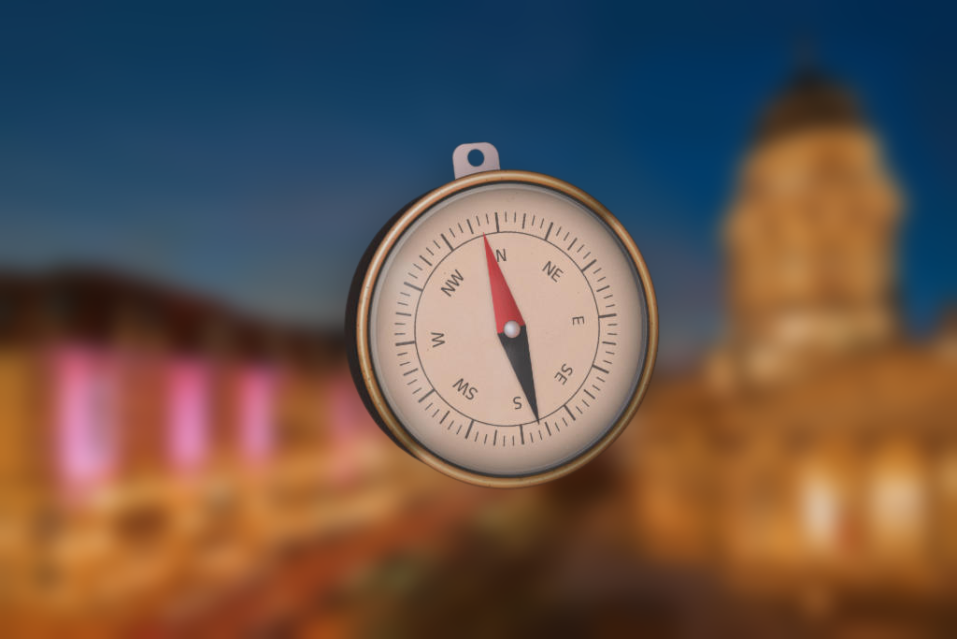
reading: ° 350
